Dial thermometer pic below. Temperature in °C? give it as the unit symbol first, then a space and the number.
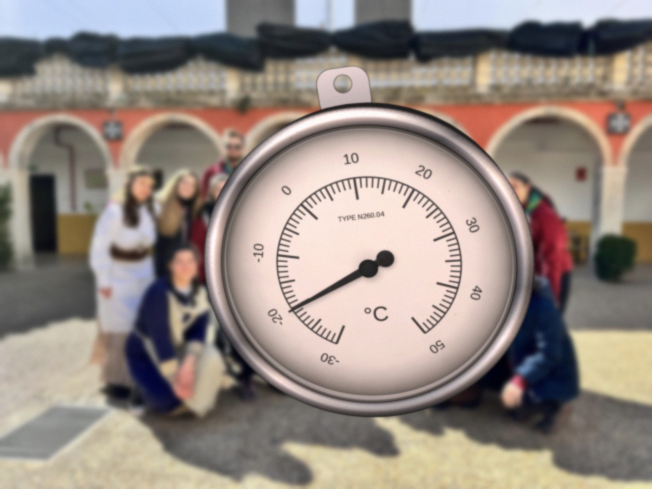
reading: °C -20
